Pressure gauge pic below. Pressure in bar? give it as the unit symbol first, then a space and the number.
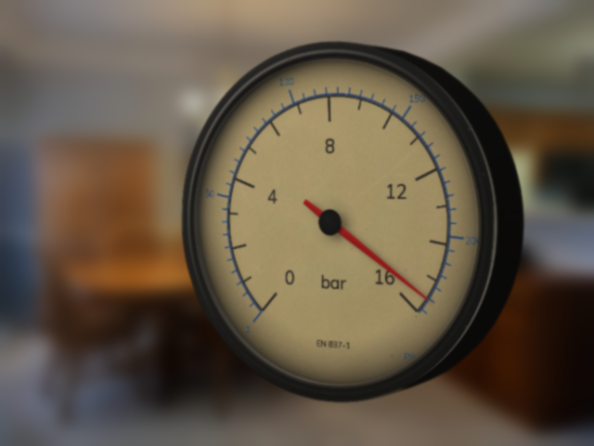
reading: bar 15.5
